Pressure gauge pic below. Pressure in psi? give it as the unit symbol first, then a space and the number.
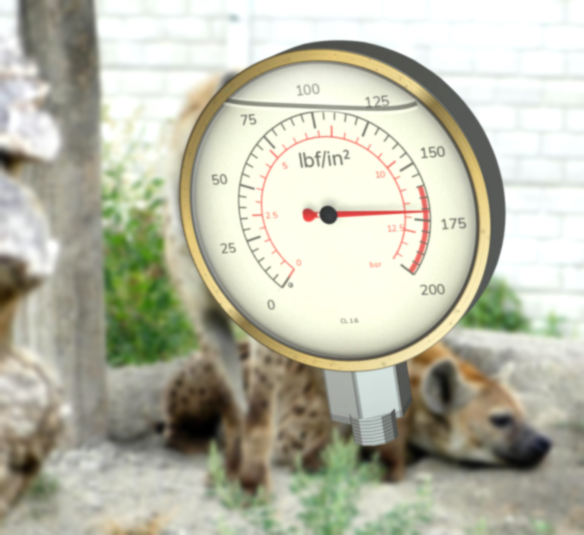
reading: psi 170
